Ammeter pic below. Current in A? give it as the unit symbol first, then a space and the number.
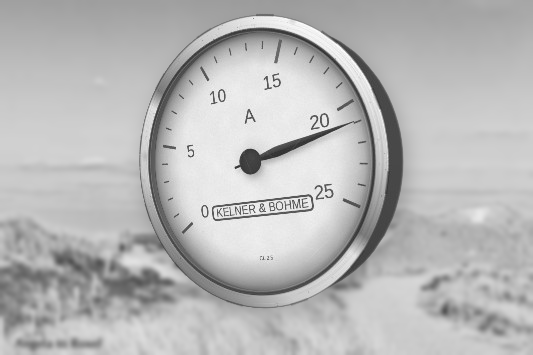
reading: A 21
